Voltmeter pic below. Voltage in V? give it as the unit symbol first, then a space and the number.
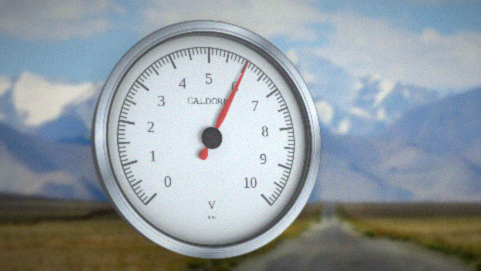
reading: V 6
